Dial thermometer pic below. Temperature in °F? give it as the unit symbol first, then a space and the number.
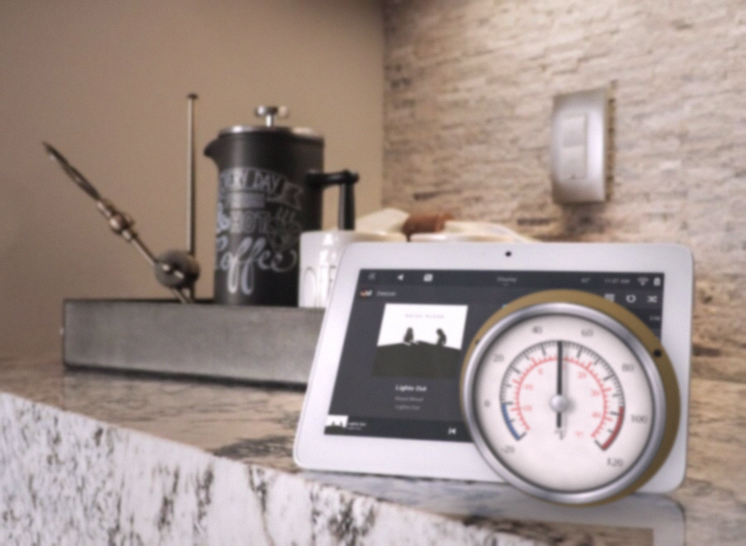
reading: °F 50
